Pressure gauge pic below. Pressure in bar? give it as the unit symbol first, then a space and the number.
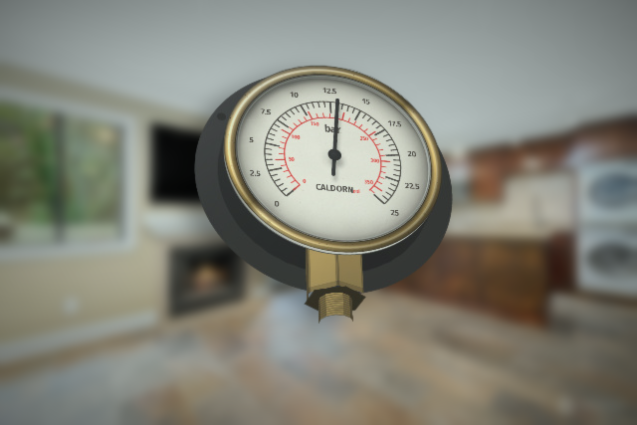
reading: bar 13
